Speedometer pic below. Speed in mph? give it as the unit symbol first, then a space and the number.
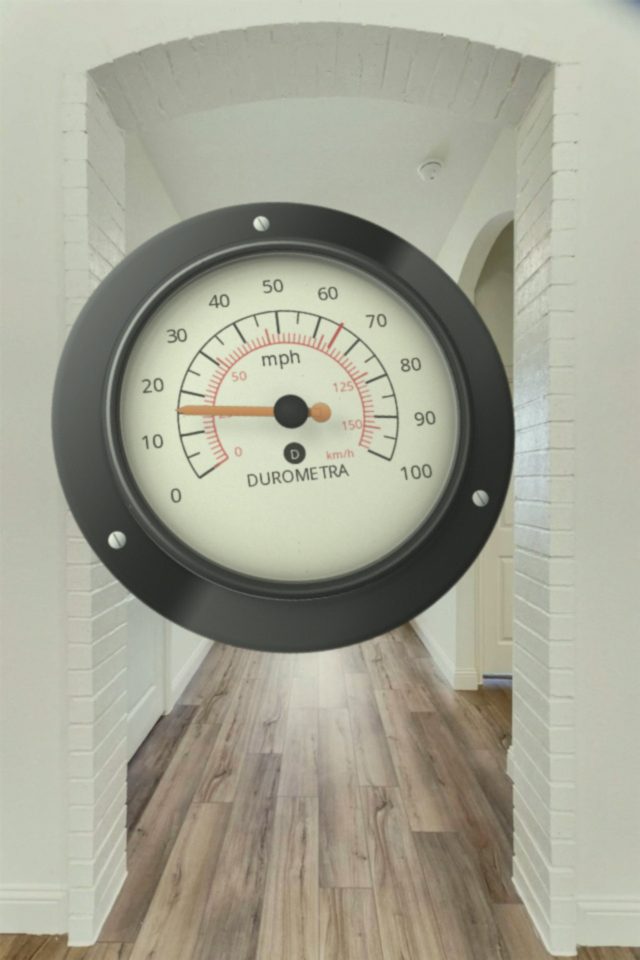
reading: mph 15
